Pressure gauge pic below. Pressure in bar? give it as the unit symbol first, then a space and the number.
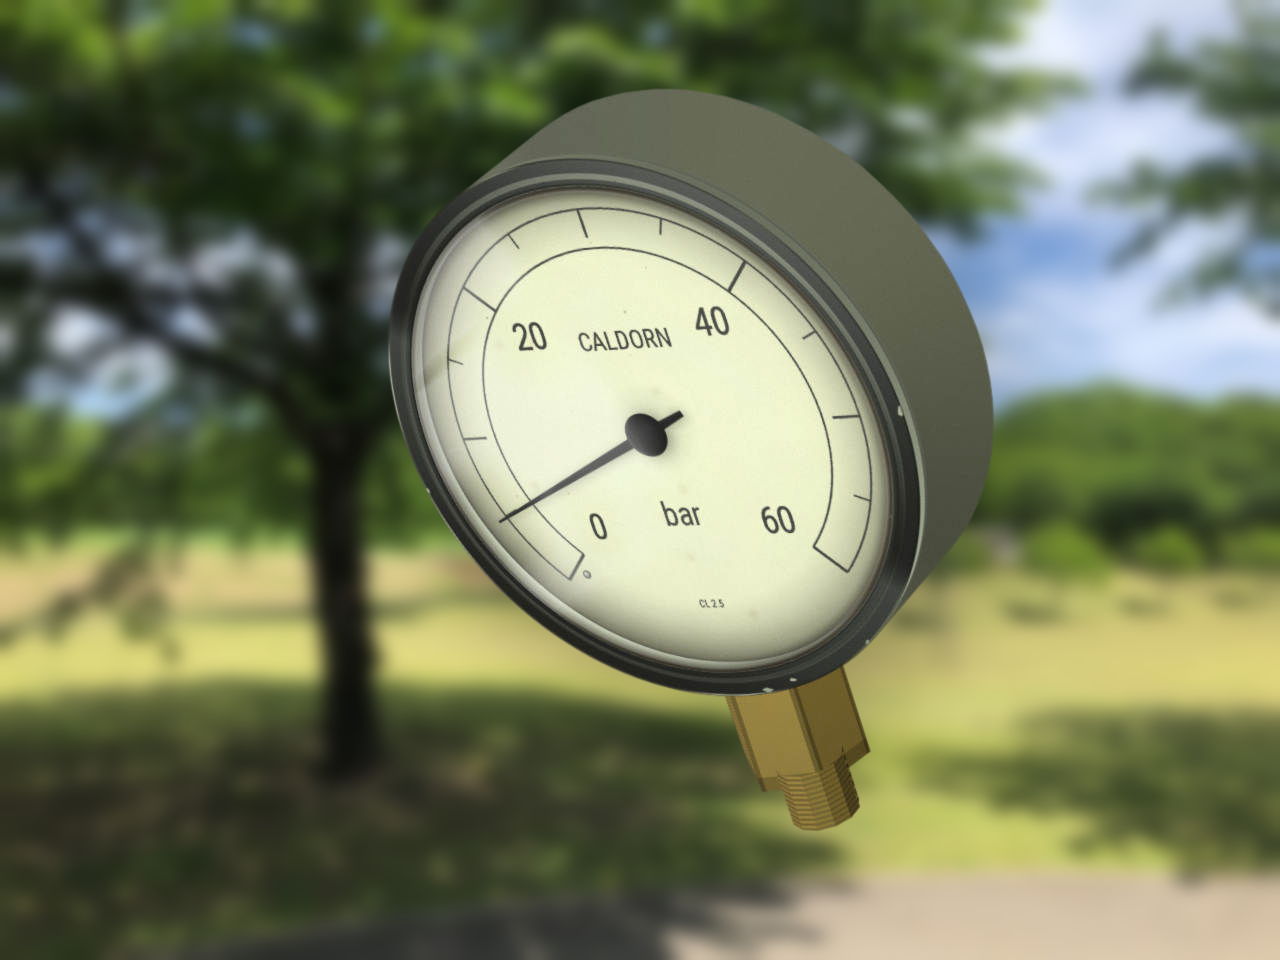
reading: bar 5
